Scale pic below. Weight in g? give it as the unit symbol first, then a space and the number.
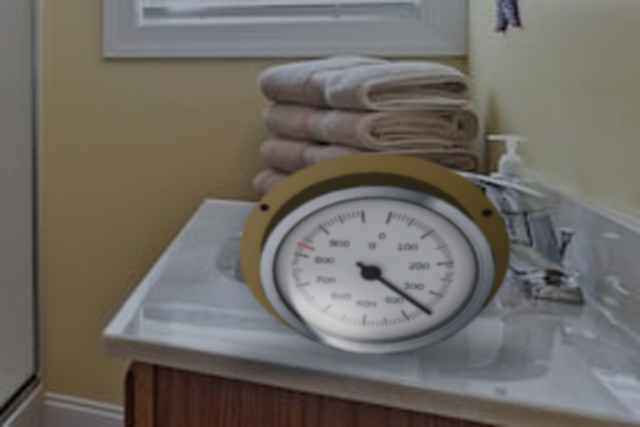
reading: g 350
